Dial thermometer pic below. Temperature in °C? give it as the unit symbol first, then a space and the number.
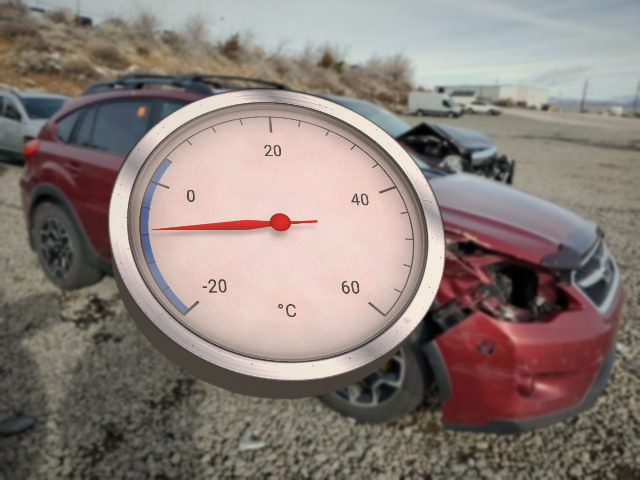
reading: °C -8
